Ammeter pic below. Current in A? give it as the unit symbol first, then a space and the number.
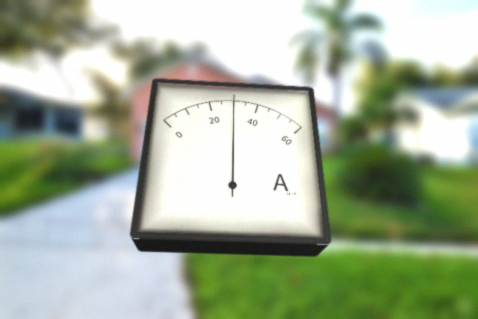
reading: A 30
